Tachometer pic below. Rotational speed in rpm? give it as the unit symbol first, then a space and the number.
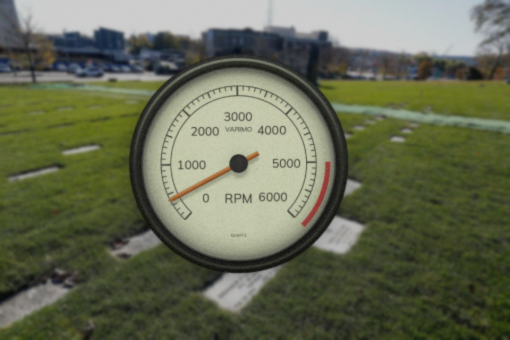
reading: rpm 400
